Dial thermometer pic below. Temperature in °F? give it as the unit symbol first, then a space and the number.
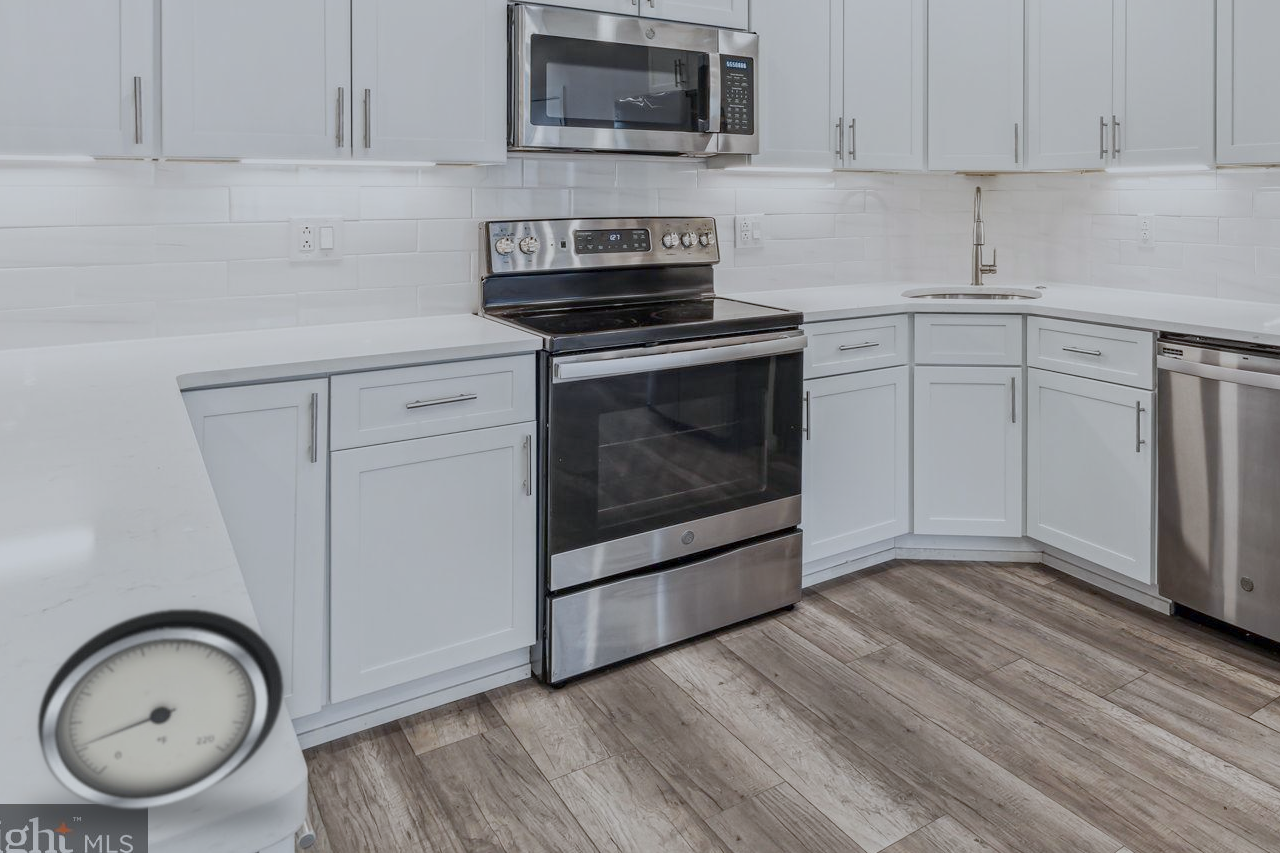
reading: °F 24
